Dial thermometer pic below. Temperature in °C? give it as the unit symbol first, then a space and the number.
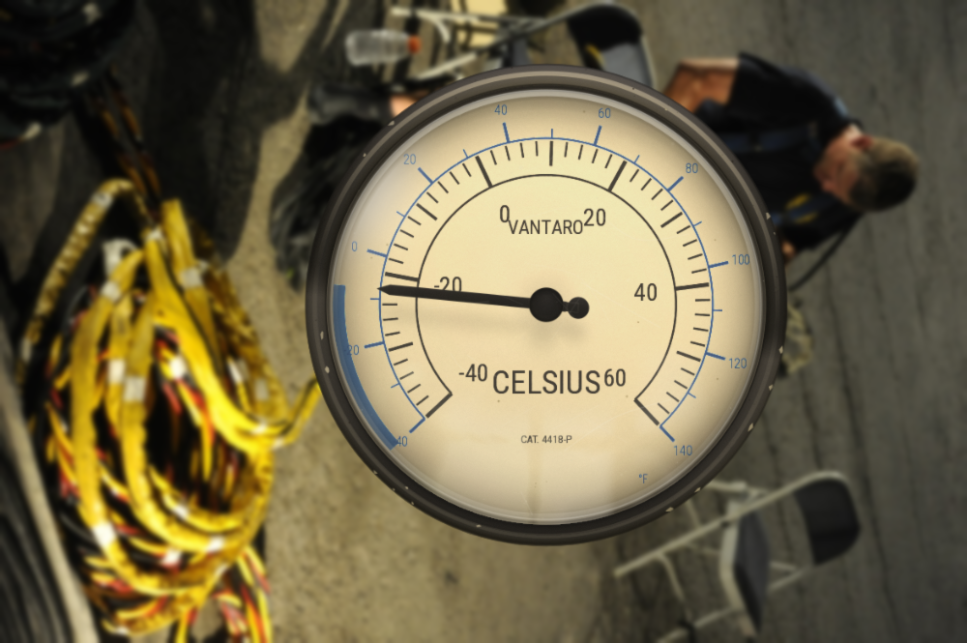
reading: °C -22
